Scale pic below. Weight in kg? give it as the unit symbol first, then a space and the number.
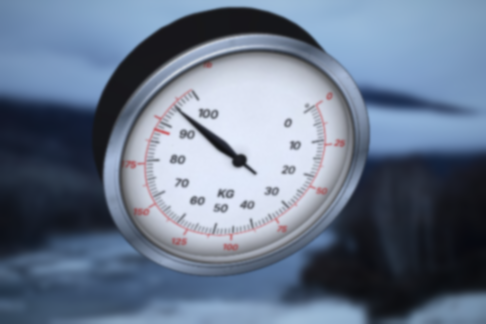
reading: kg 95
